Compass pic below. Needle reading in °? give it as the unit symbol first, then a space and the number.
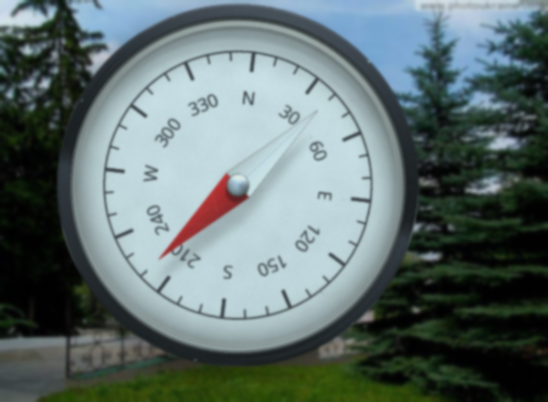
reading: ° 220
